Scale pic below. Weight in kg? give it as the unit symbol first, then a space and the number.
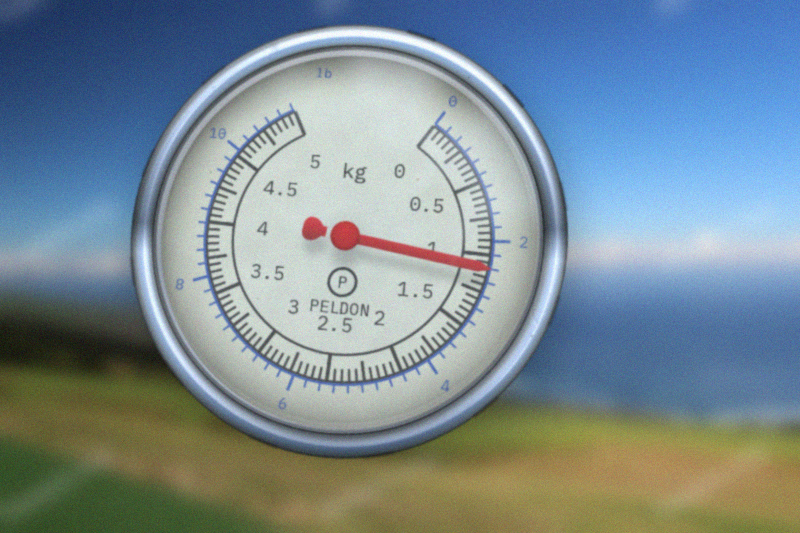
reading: kg 1.1
